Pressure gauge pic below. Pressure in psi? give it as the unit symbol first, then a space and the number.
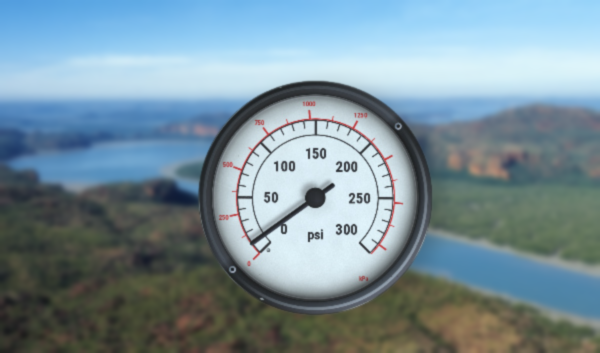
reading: psi 10
